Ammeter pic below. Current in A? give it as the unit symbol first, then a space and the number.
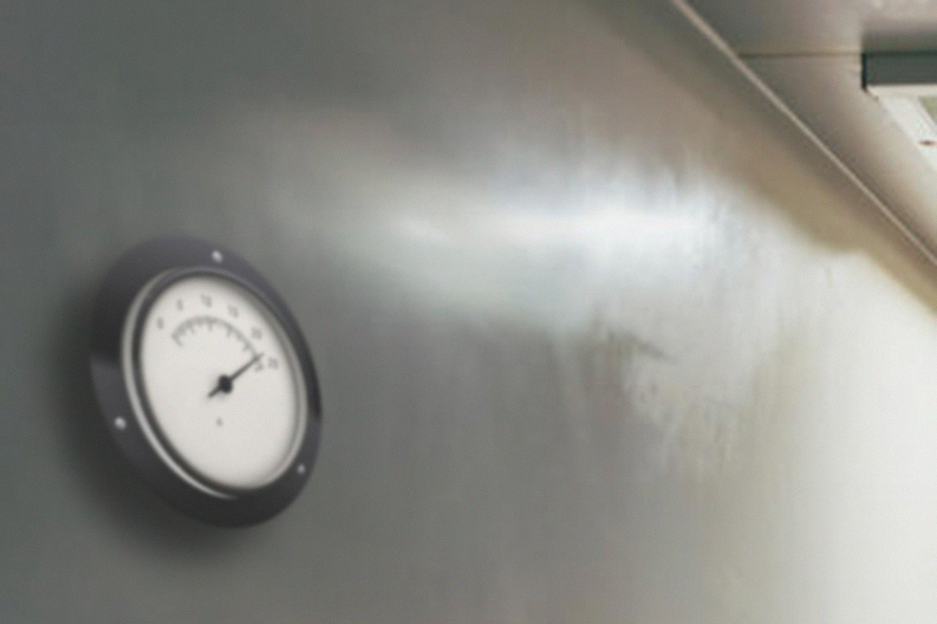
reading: A 22.5
